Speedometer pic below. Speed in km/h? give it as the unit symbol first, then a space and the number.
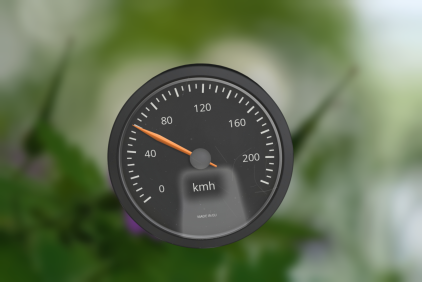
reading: km/h 60
